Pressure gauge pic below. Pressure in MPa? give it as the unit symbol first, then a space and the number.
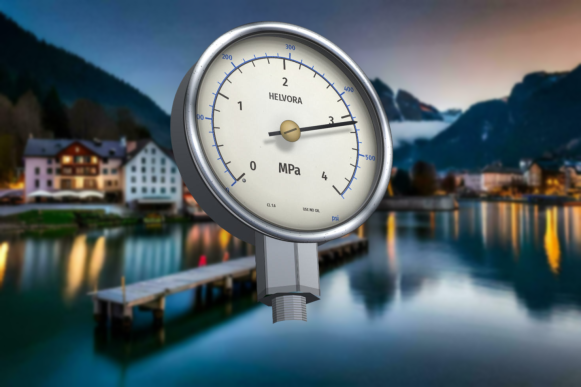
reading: MPa 3.1
